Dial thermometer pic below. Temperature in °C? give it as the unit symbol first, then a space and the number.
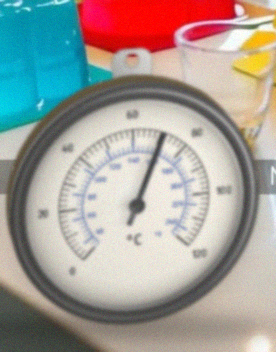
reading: °C 70
